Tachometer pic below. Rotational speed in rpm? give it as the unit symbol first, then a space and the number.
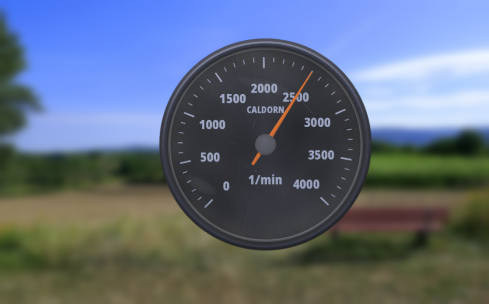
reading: rpm 2500
